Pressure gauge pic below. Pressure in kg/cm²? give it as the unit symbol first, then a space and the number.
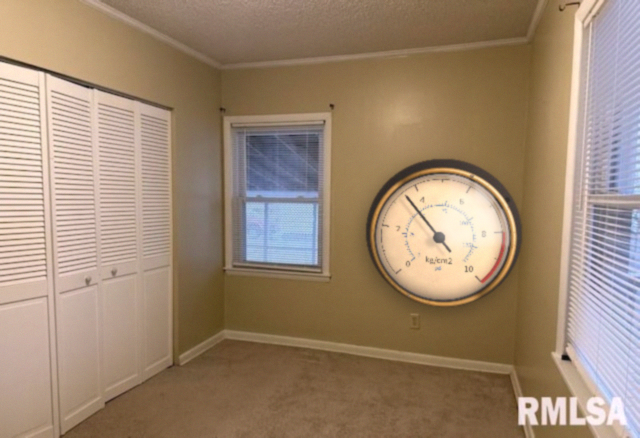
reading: kg/cm² 3.5
